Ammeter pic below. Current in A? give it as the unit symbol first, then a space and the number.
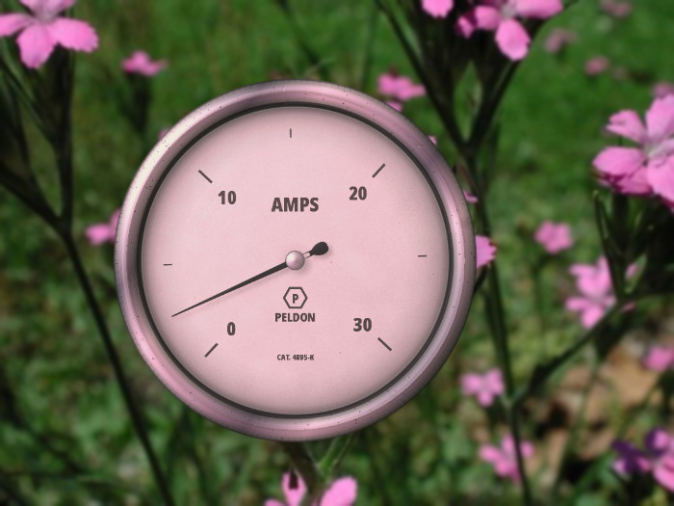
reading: A 2.5
